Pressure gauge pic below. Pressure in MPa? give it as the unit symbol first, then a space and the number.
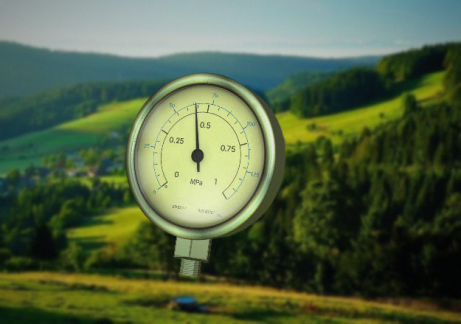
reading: MPa 0.45
